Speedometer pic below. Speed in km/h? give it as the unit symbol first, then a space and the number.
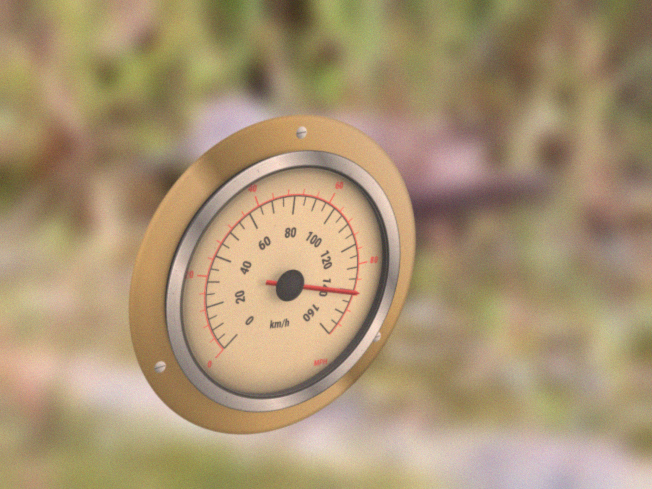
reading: km/h 140
